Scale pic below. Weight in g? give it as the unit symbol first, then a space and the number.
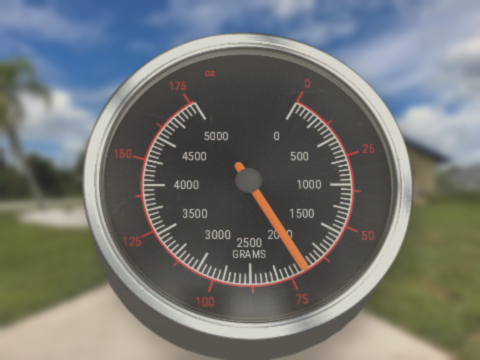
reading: g 2000
